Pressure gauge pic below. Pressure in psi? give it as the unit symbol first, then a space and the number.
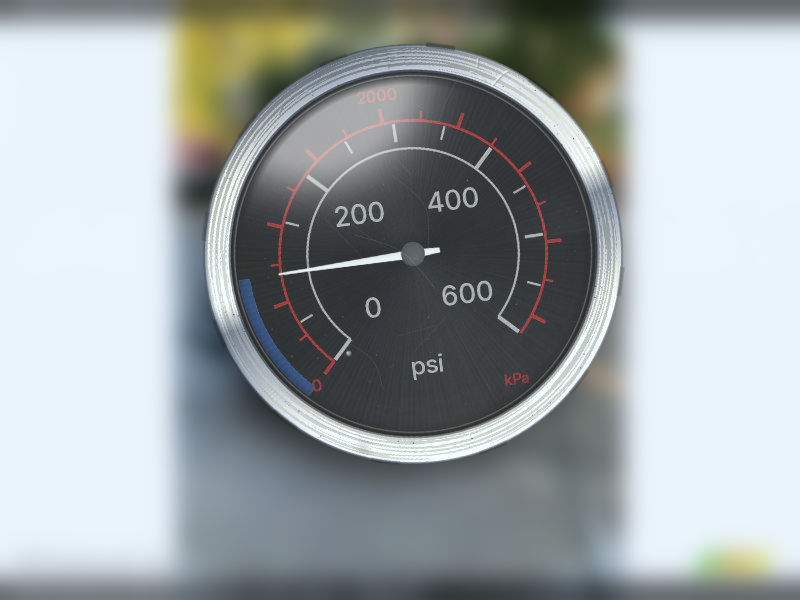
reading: psi 100
